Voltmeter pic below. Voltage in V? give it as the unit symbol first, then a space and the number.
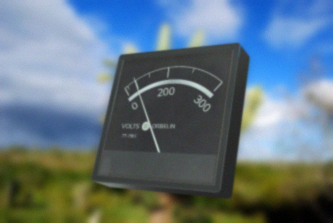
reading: V 100
